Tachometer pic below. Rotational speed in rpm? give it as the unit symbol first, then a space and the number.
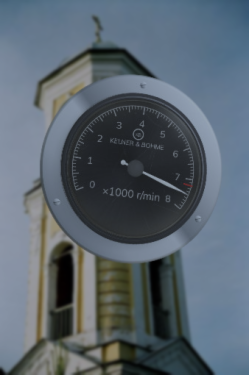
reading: rpm 7500
